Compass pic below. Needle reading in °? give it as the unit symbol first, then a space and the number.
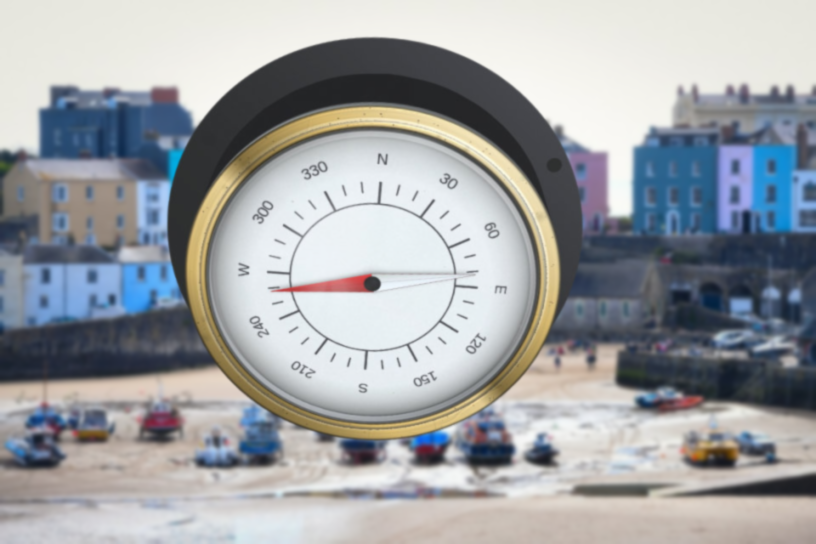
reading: ° 260
